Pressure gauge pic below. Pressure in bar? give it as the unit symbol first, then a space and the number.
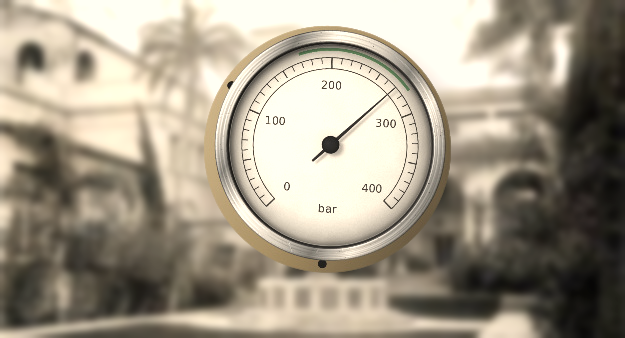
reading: bar 270
